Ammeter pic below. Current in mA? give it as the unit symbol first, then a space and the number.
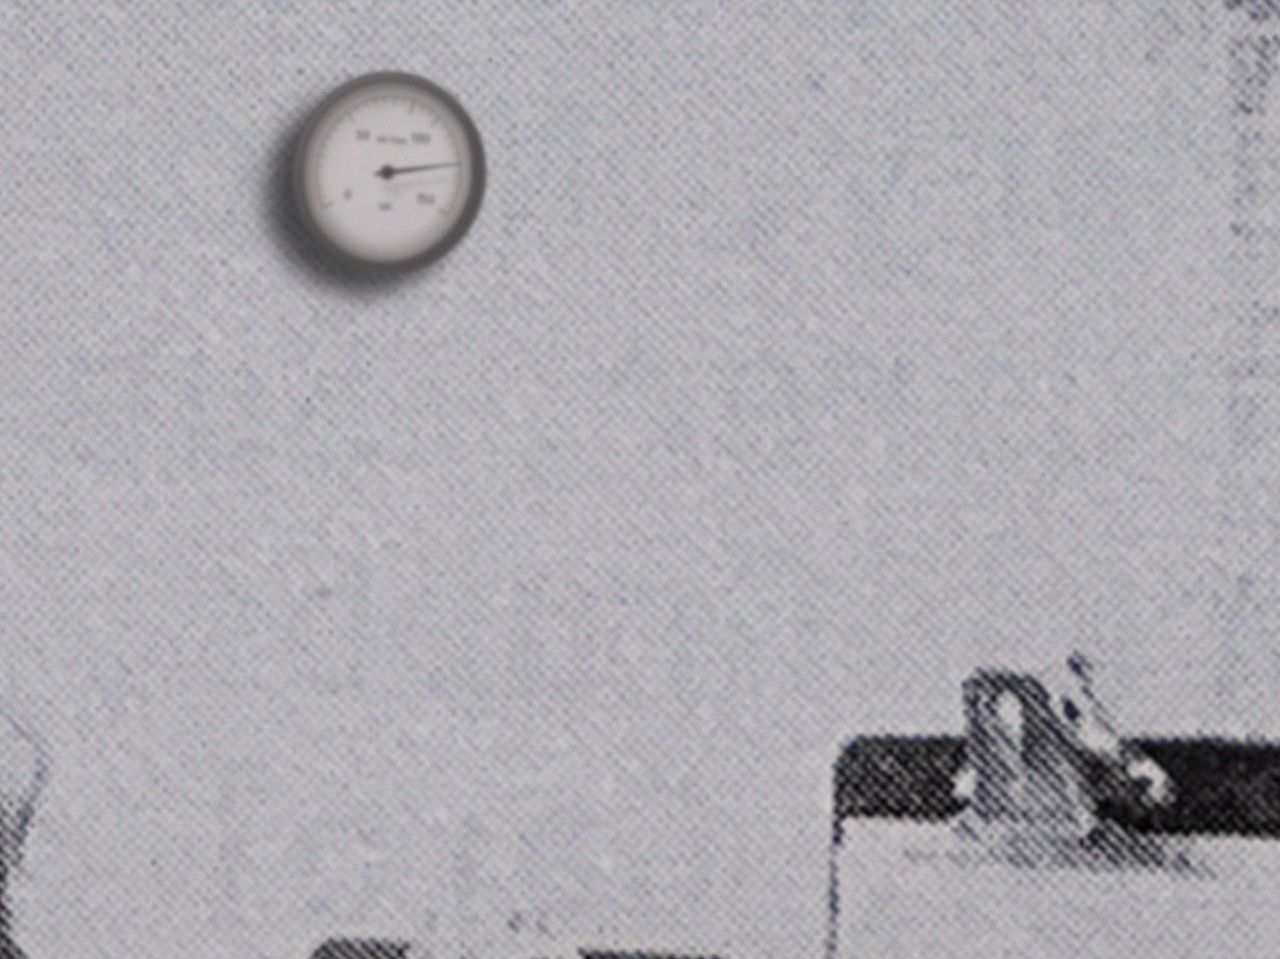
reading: mA 125
